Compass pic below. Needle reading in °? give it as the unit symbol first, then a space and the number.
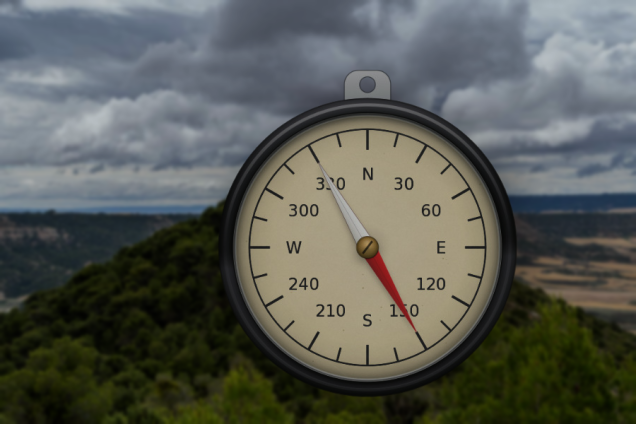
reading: ° 150
